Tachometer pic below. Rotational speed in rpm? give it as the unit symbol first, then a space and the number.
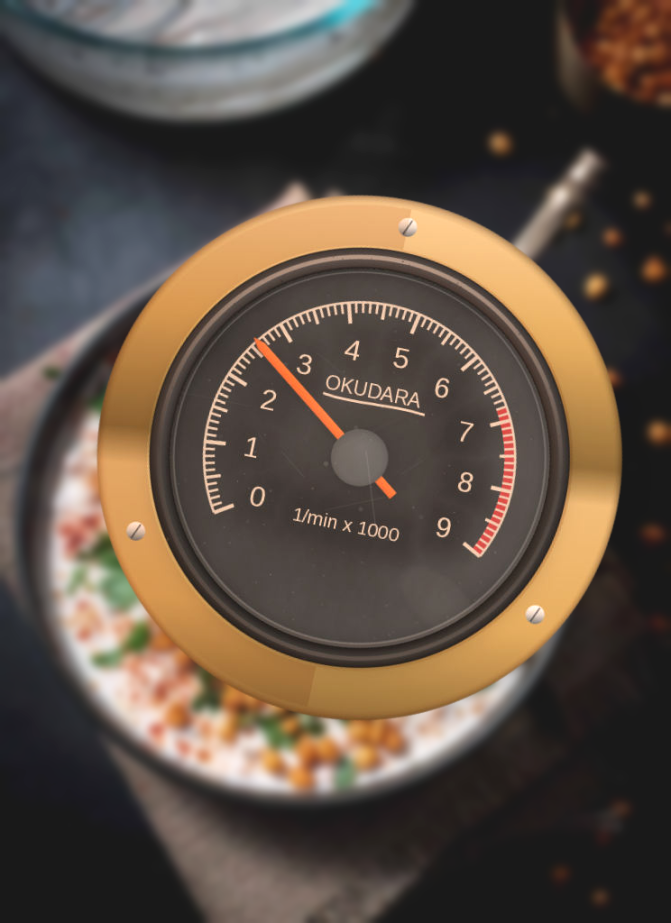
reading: rpm 2600
